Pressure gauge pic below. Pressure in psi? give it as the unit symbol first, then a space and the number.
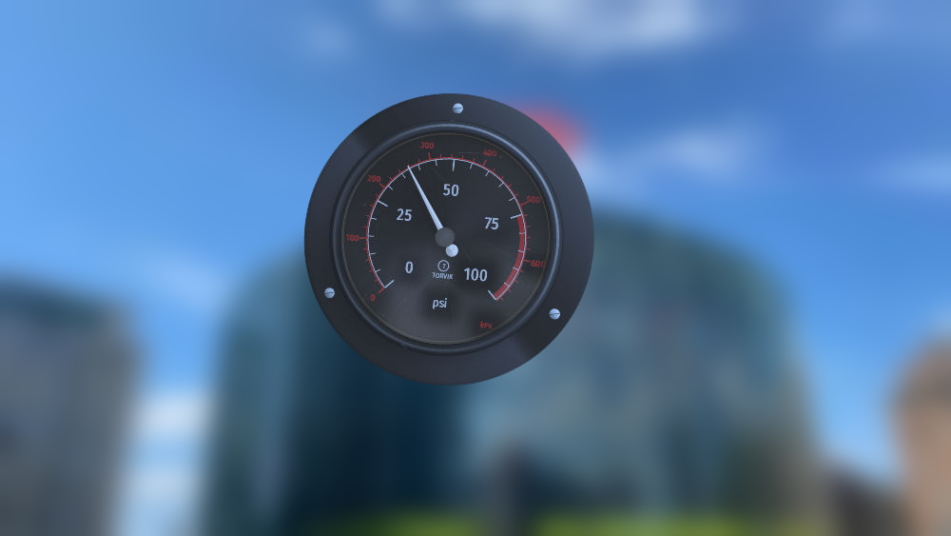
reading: psi 37.5
